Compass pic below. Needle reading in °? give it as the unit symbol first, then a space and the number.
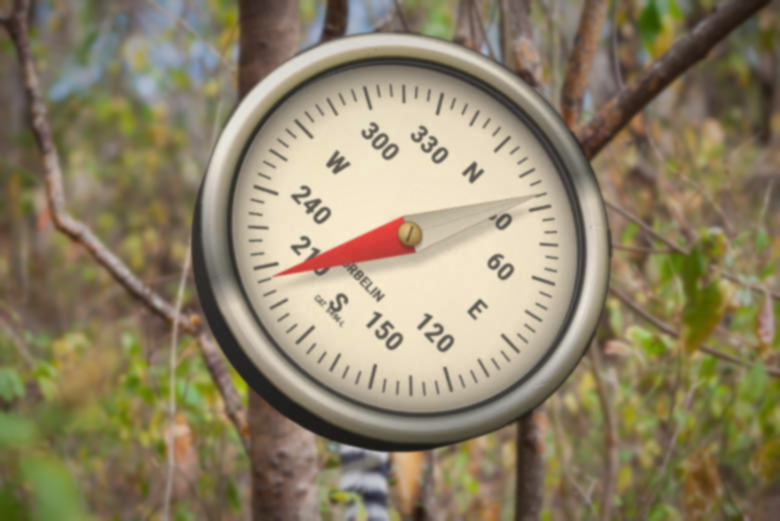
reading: ° 205
